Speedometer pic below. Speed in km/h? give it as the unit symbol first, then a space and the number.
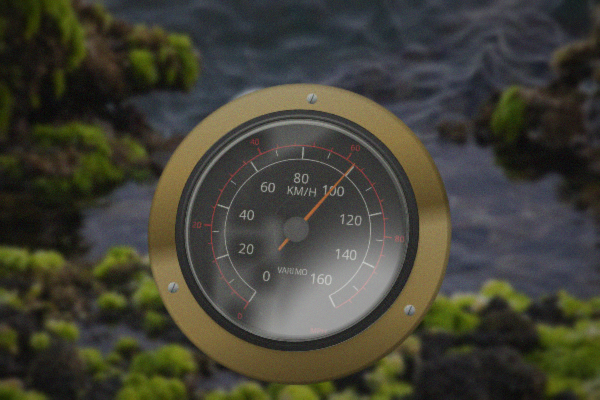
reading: km/h 100
